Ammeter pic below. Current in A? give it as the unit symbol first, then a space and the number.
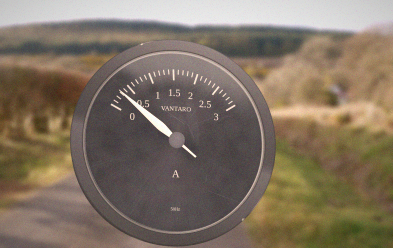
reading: A 0.3
